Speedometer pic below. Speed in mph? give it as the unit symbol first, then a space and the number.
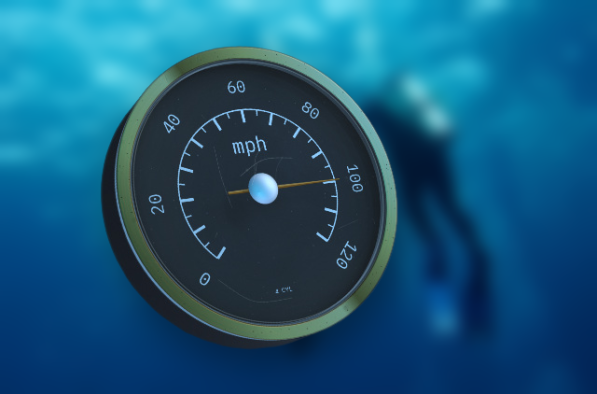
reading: mph 100
